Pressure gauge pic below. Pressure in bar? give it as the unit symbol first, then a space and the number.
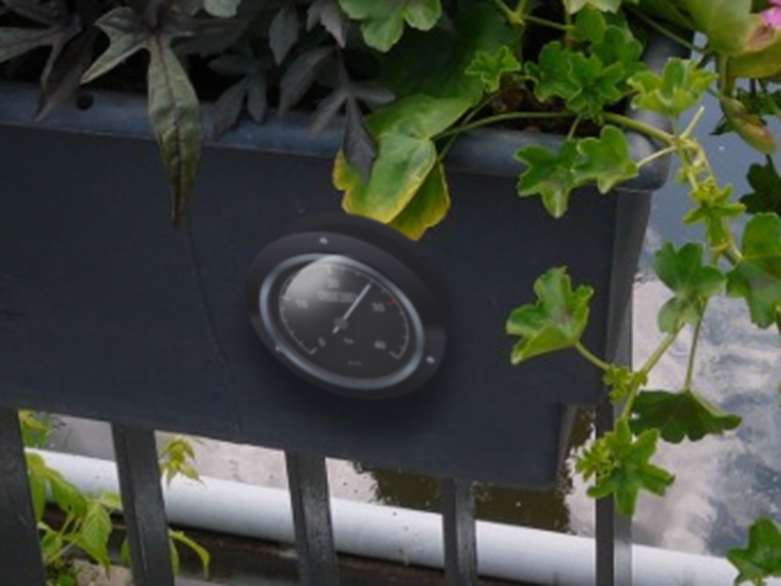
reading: bar 26
